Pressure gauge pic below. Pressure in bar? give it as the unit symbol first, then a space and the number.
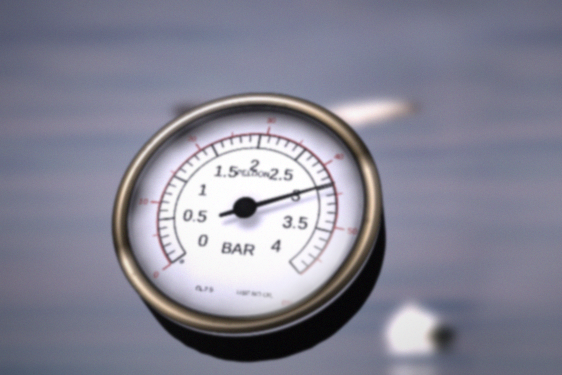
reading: bar 3
